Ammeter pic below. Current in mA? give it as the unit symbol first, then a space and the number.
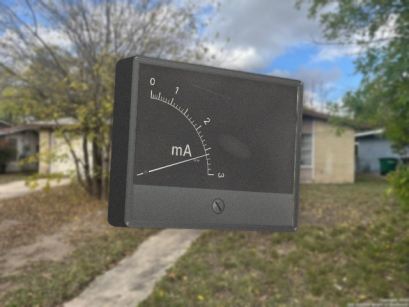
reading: mA 2.6
